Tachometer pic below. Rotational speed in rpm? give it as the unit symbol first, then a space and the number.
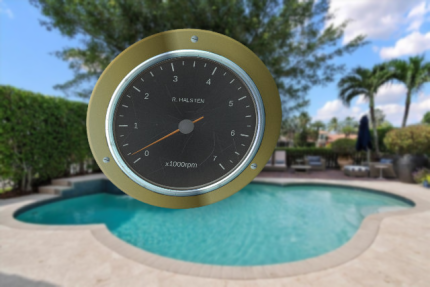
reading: rpm 250
